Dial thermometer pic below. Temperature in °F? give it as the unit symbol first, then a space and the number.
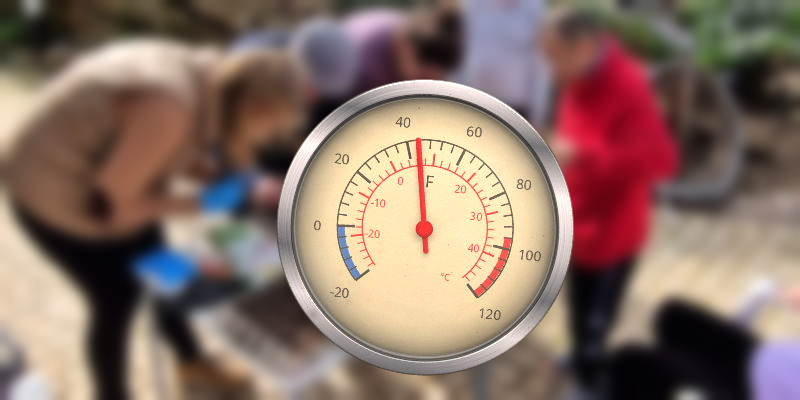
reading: °F 44
